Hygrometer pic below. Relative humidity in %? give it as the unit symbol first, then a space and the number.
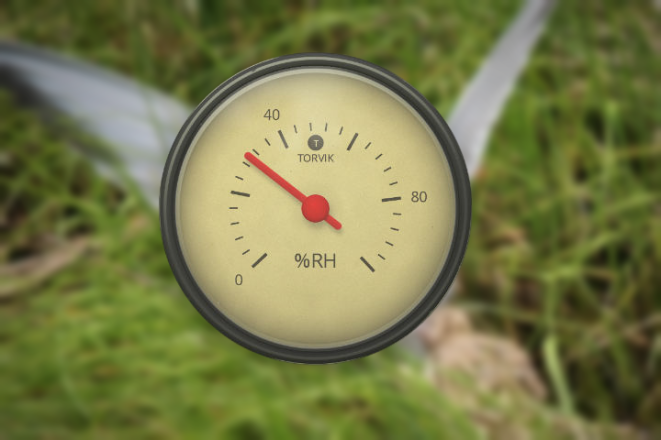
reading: % 30
